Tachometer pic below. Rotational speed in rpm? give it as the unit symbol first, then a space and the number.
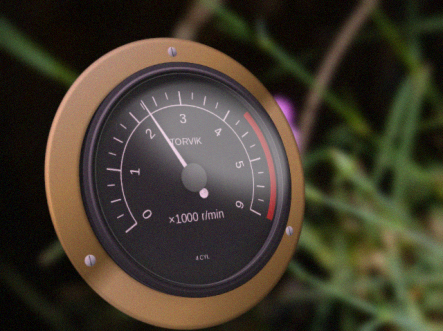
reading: rpm 2250
